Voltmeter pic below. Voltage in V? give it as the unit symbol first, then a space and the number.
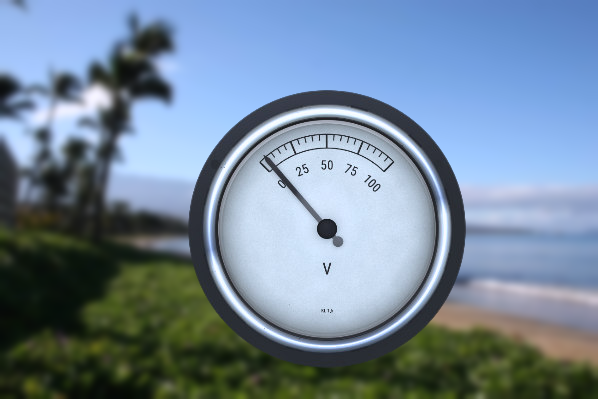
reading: V 5
